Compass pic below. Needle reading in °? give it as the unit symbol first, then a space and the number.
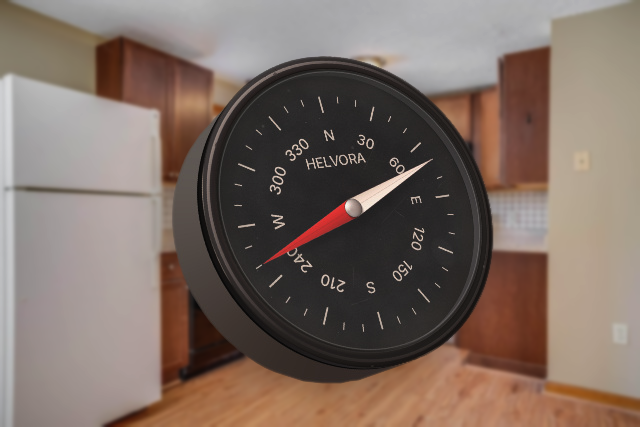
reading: ° 250
